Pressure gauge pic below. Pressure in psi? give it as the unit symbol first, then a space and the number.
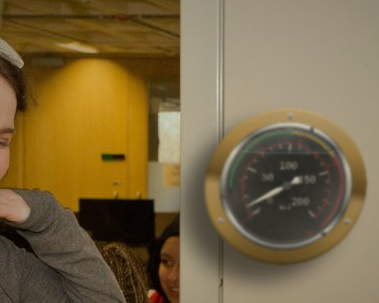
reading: psi 10
